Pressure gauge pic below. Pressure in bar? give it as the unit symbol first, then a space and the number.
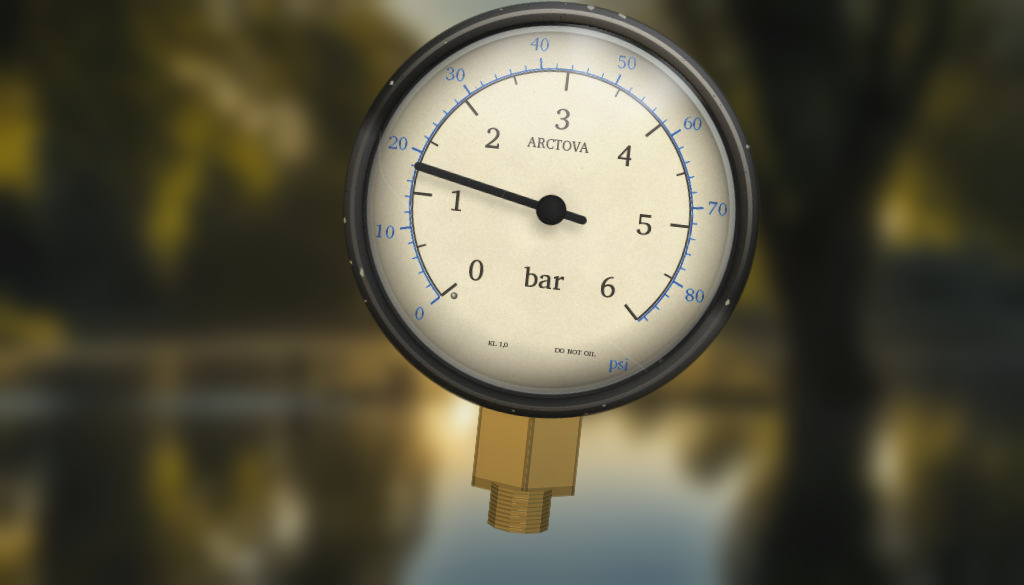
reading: bar 1.25
